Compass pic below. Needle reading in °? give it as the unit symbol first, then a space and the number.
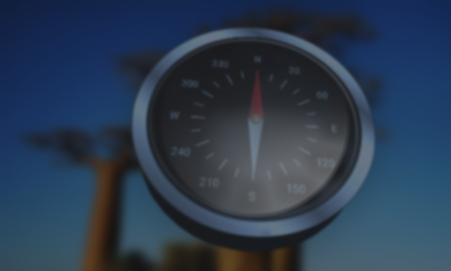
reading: ° 0
